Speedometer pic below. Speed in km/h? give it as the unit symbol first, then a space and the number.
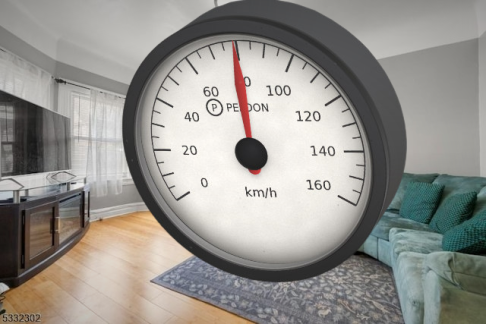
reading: km/h 80
